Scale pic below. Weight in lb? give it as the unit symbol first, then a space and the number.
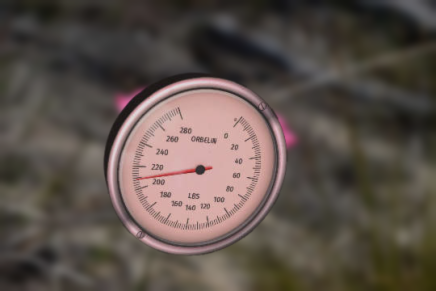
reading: lb 210
